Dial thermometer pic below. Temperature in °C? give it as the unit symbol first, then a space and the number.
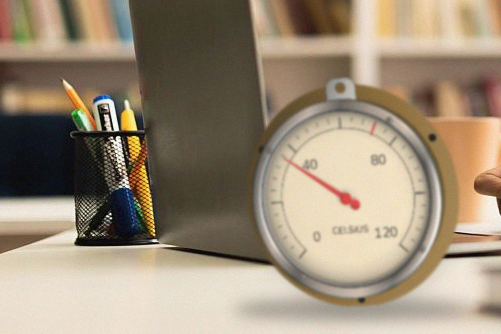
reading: °C 36
